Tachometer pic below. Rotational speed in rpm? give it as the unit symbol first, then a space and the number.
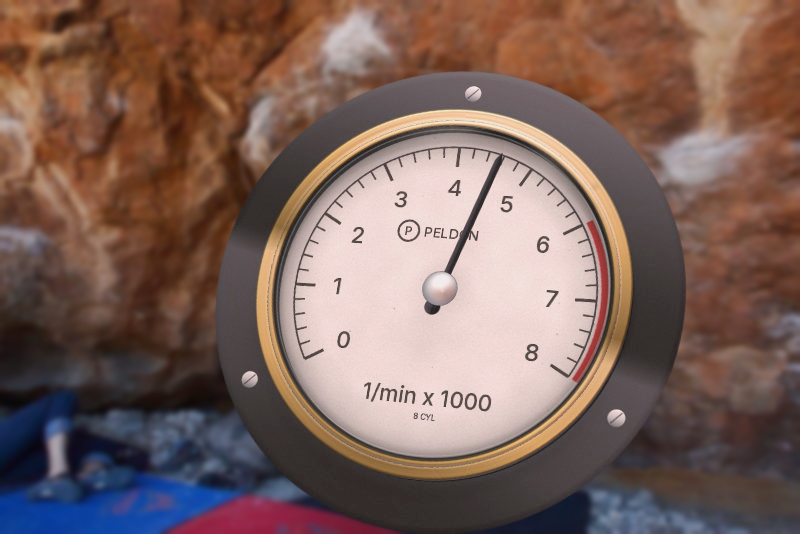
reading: rpm 4600
